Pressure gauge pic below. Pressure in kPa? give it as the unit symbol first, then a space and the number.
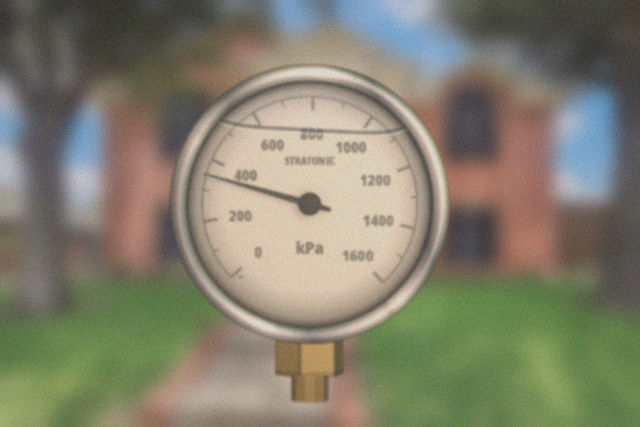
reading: kPa 350
